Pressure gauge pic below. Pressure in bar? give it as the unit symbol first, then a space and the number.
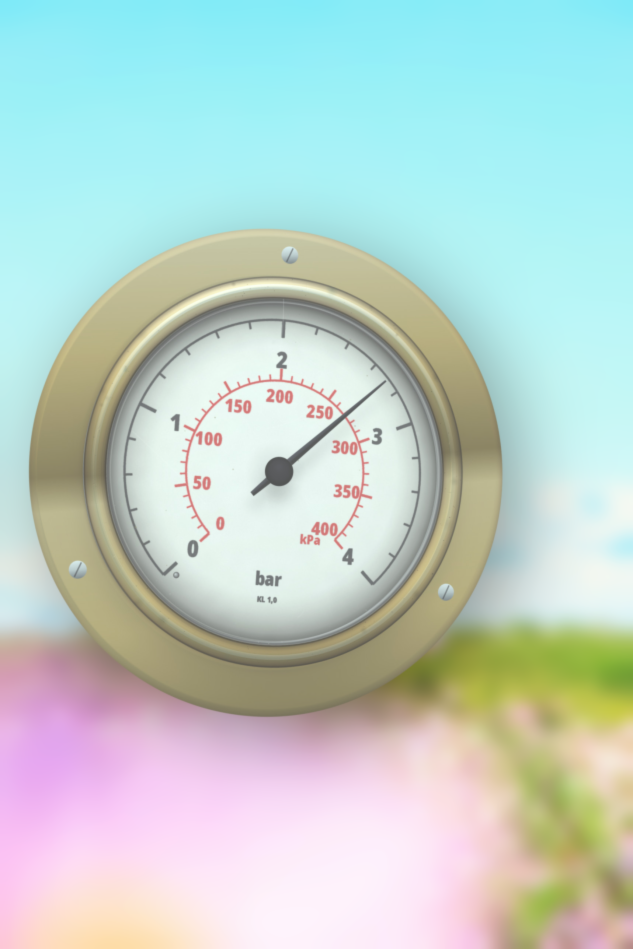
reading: bar 2.7
